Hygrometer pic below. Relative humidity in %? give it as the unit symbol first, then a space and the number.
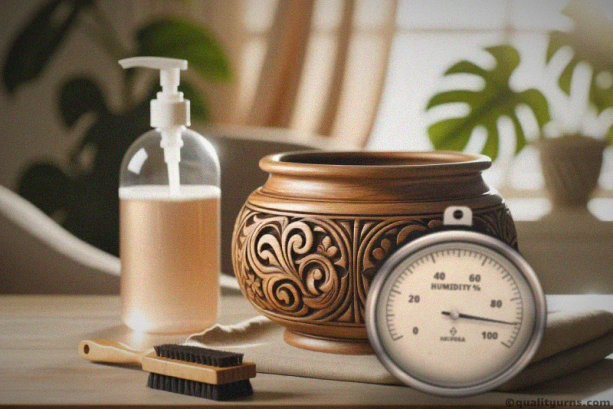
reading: % 90
